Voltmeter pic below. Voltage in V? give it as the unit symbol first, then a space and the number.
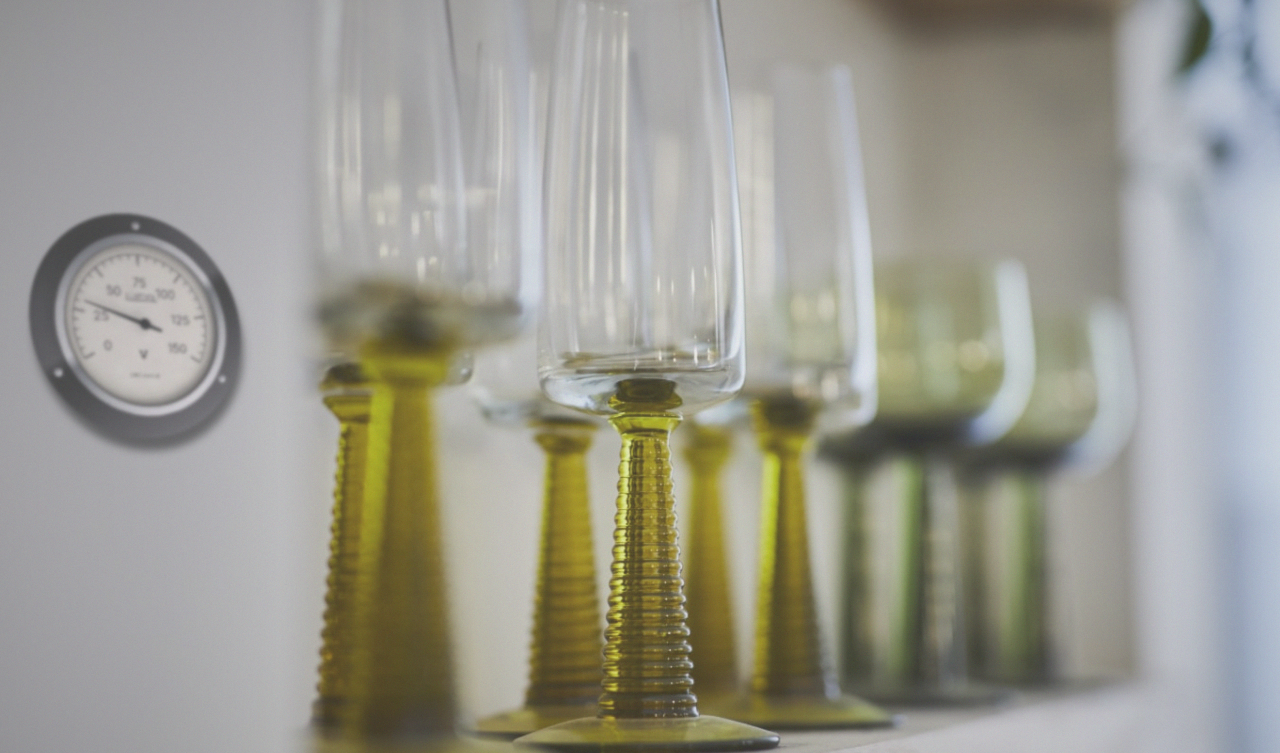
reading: V 30
